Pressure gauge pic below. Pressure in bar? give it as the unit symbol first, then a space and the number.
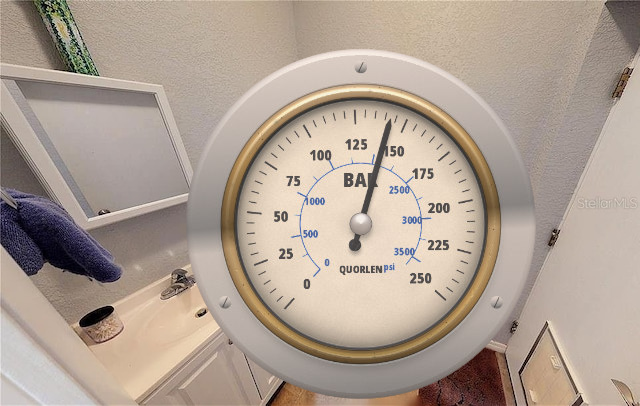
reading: bar 142.5
